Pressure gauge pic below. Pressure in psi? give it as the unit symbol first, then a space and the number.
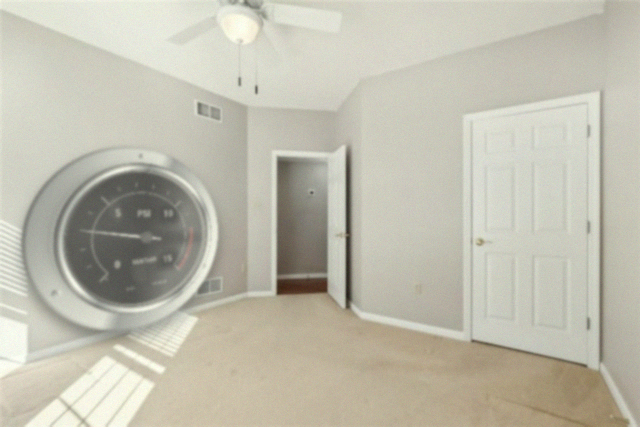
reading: psi 3
